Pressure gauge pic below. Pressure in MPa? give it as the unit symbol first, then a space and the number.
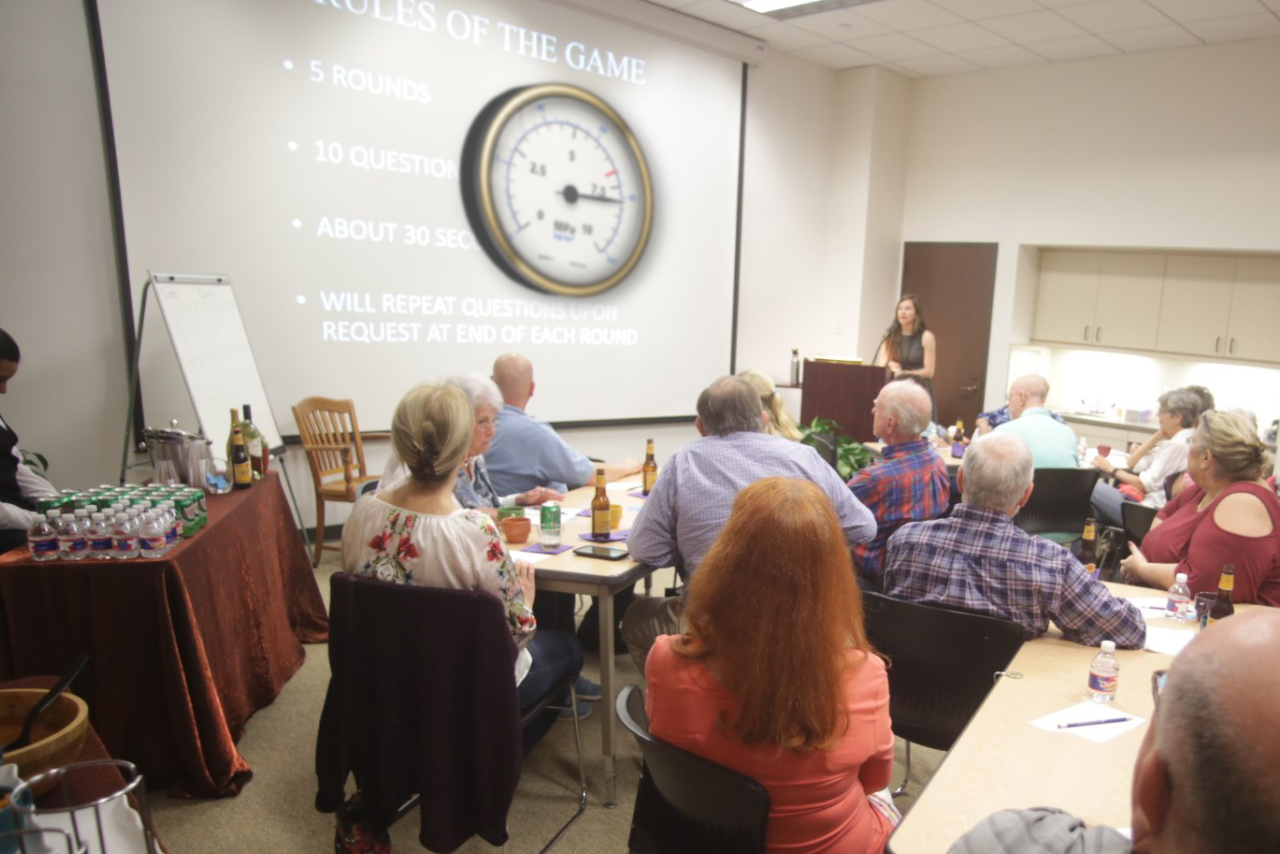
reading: MPa 8
